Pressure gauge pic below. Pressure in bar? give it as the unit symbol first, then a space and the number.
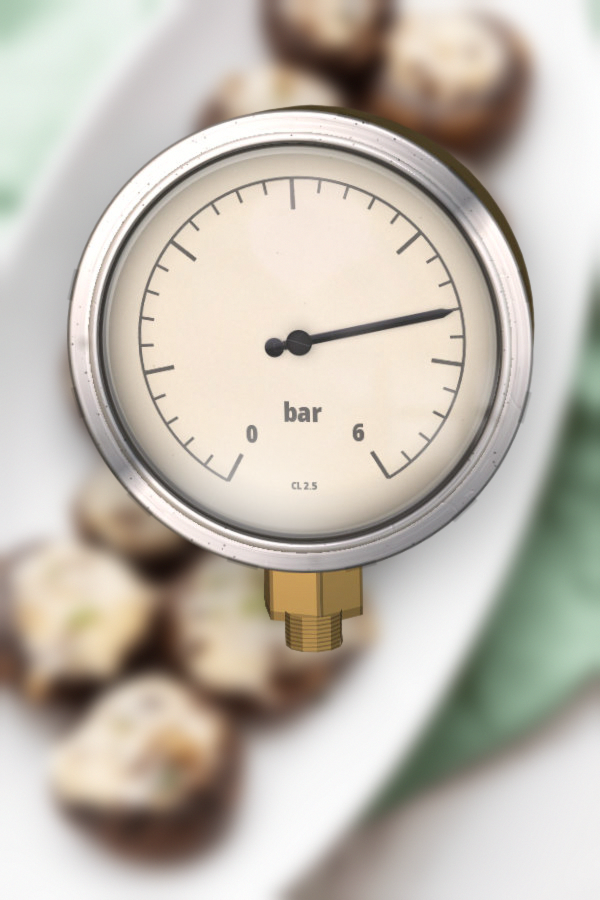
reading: bar 4.6
